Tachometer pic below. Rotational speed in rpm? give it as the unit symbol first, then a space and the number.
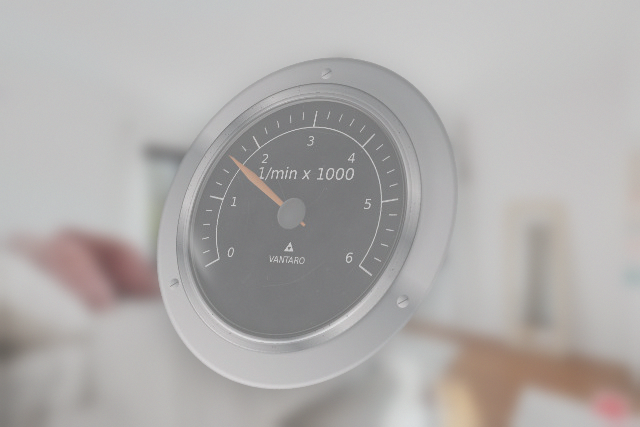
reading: rpm 1600
